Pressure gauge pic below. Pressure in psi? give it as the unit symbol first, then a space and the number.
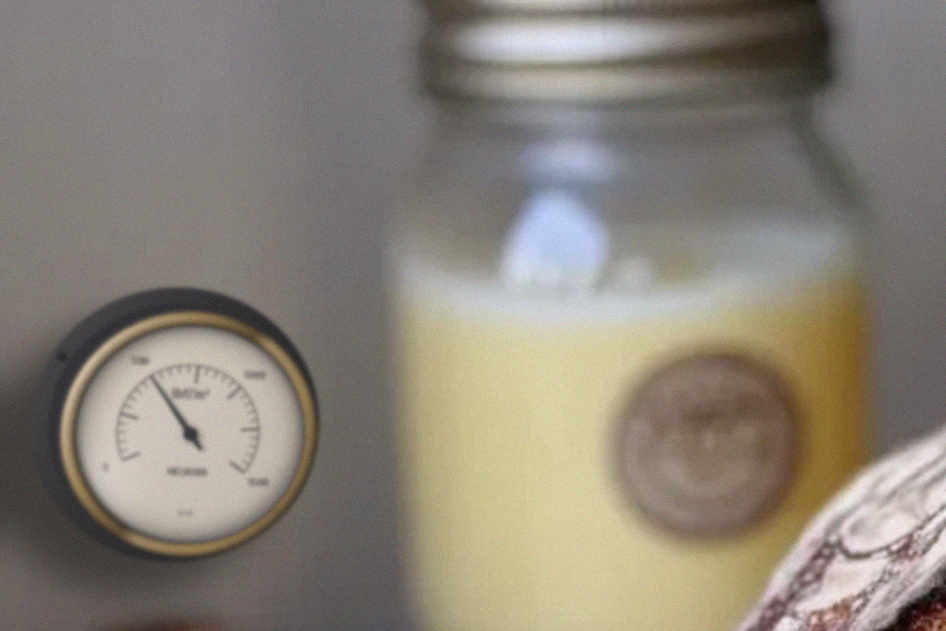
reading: psi 500
